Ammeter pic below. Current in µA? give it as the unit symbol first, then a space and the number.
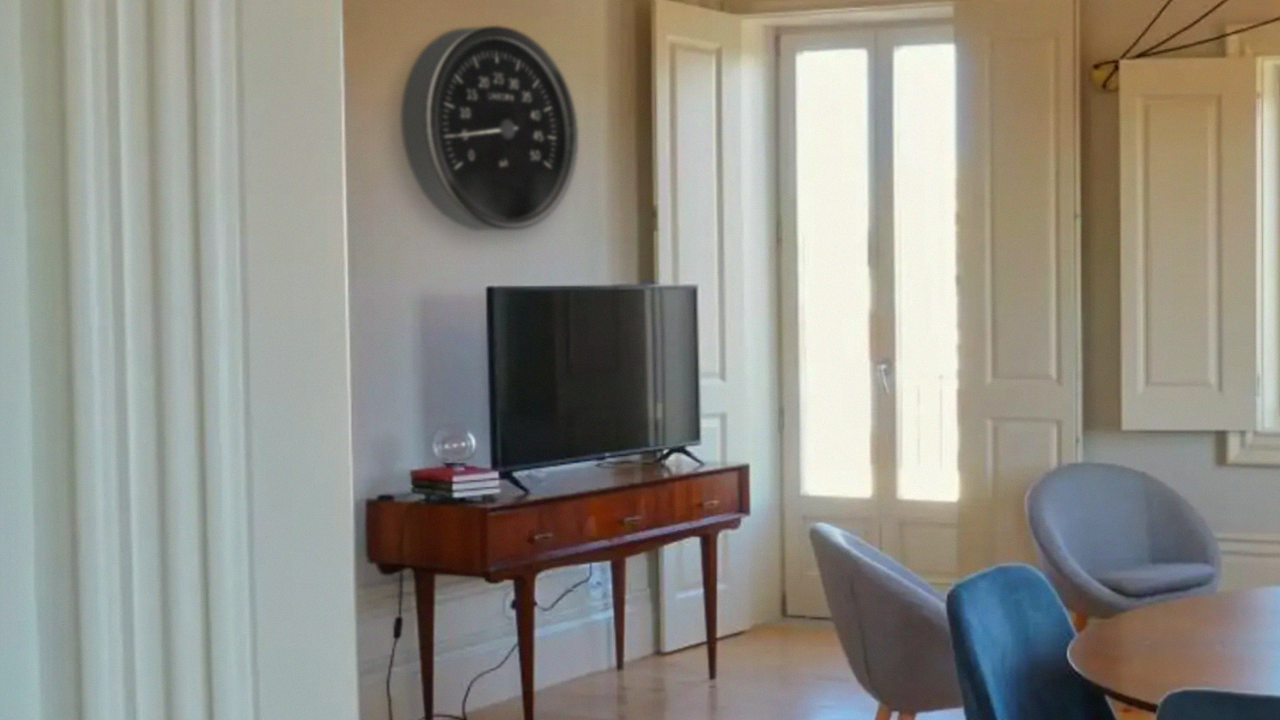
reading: µA 5
